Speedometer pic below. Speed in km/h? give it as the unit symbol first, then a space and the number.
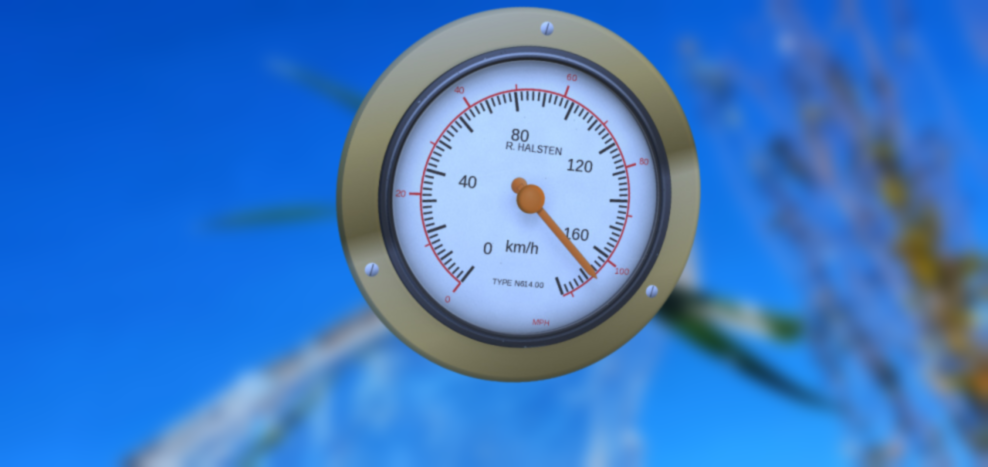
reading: km/h 168
